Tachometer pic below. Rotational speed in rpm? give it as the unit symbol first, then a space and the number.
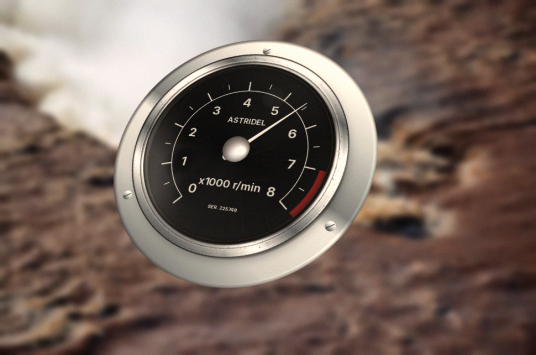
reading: rpm 5500
